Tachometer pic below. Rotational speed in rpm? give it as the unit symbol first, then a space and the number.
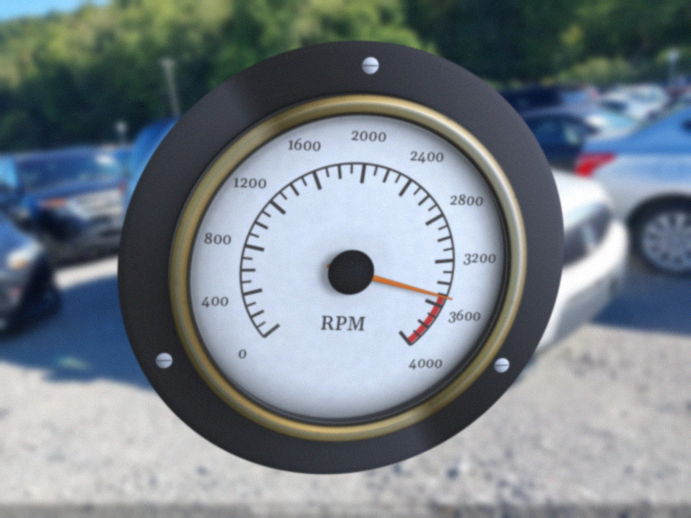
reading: rpm 3500
